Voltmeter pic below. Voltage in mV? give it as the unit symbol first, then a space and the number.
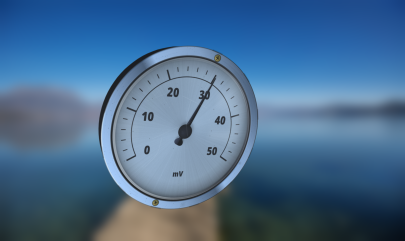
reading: mV 30
